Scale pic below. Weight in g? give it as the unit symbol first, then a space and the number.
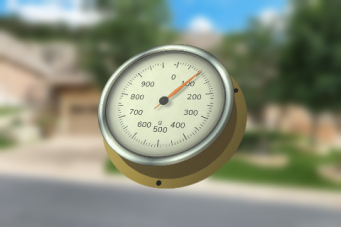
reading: g 100
